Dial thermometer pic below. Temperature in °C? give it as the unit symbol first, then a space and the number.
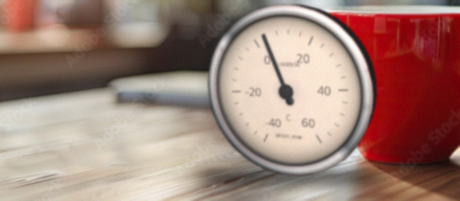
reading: °C 4
